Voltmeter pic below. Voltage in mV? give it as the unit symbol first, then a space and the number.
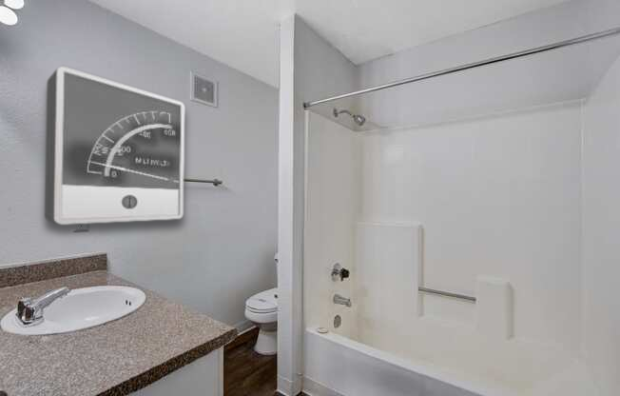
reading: mV 50
